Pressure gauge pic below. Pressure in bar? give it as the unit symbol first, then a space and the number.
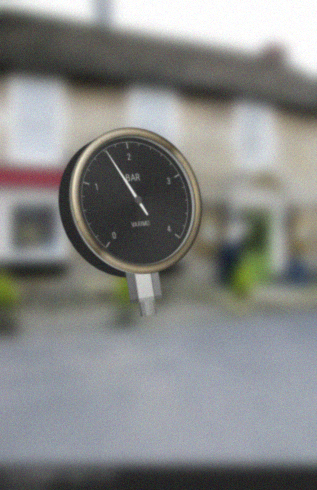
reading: bar 1.6
